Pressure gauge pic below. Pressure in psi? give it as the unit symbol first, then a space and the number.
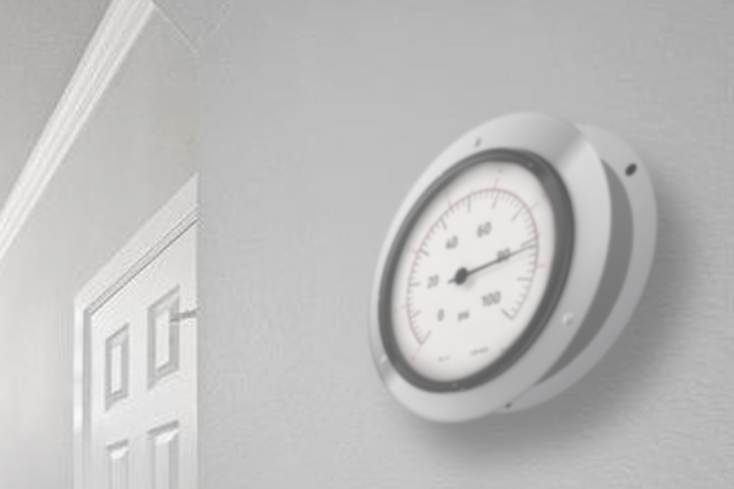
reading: psi 82
